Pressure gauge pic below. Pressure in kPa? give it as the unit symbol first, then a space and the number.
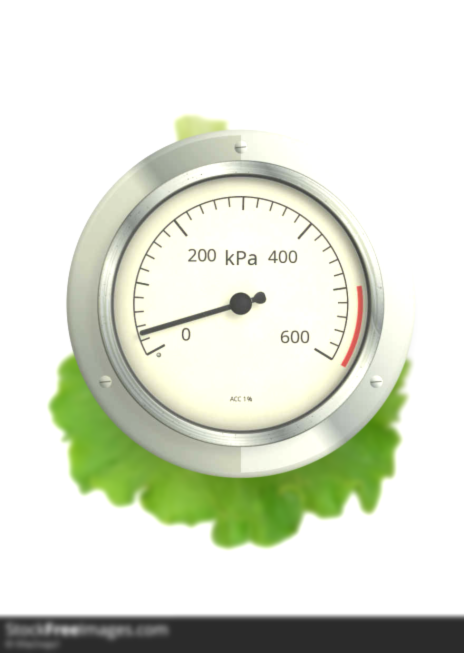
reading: kPa 30
